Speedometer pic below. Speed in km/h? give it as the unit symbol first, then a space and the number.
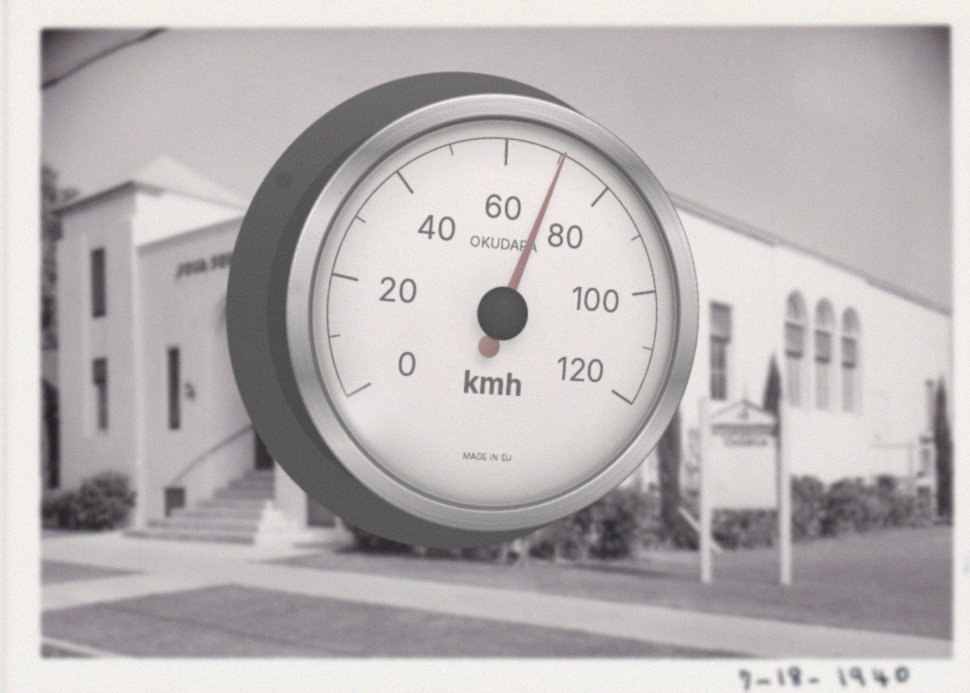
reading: km/h 70
